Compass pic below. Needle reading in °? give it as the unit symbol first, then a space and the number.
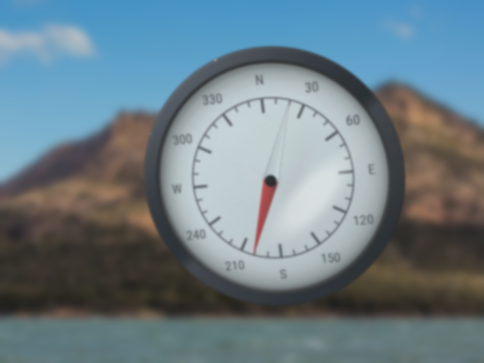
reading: ° 200
